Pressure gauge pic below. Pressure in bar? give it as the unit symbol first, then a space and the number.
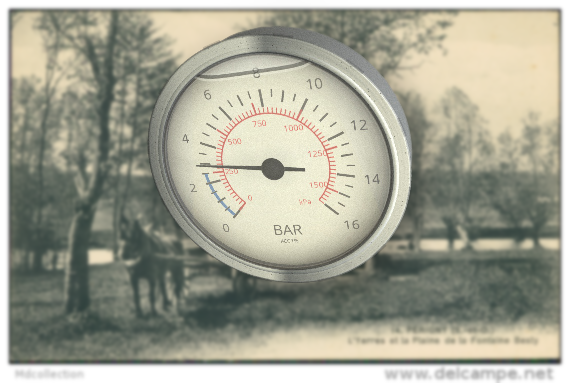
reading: bar 3
